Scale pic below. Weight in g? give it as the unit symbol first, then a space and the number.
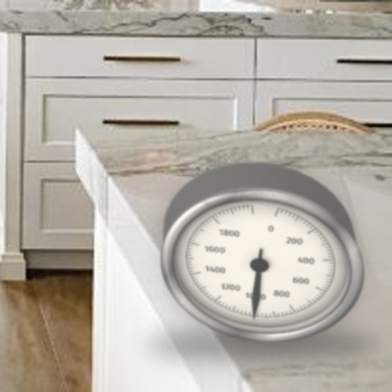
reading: g 1000
